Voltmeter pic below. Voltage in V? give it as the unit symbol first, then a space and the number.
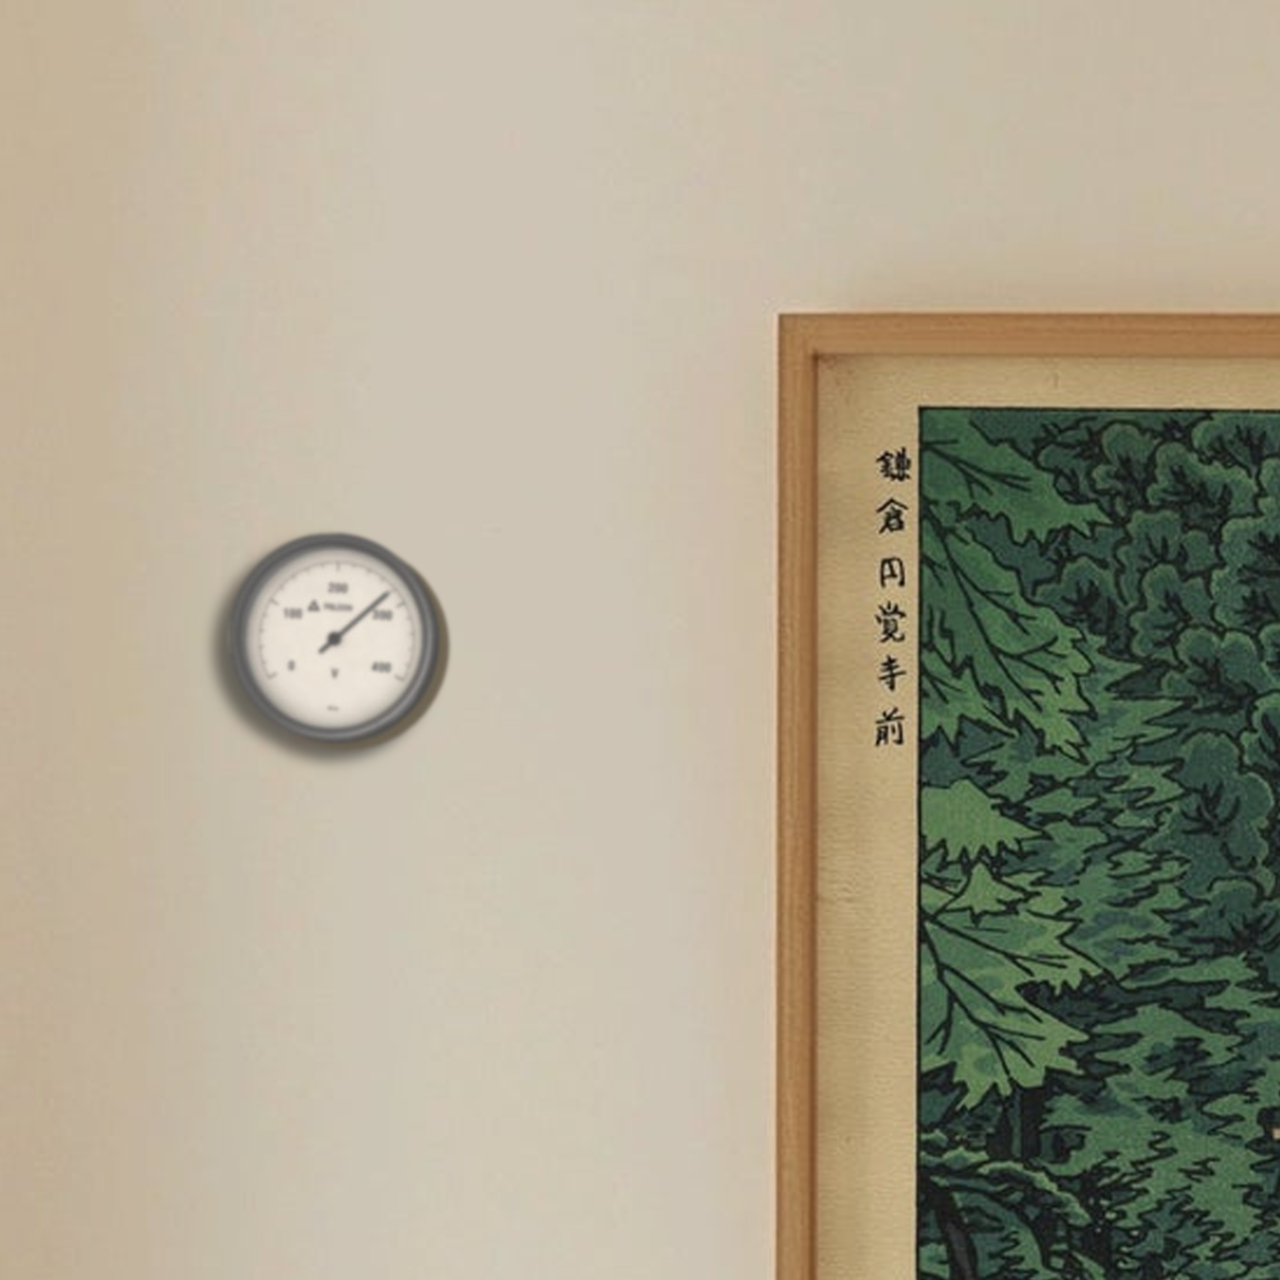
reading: V 280
